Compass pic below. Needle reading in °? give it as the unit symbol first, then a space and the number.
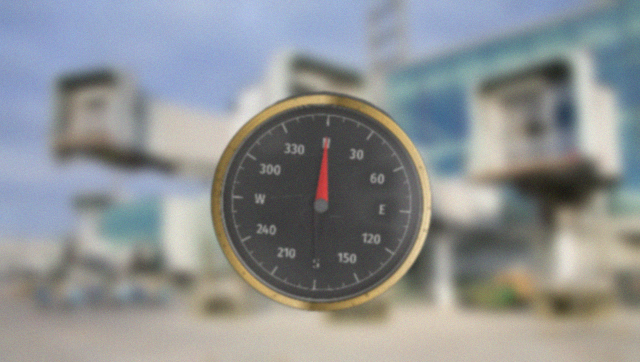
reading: ° 0
